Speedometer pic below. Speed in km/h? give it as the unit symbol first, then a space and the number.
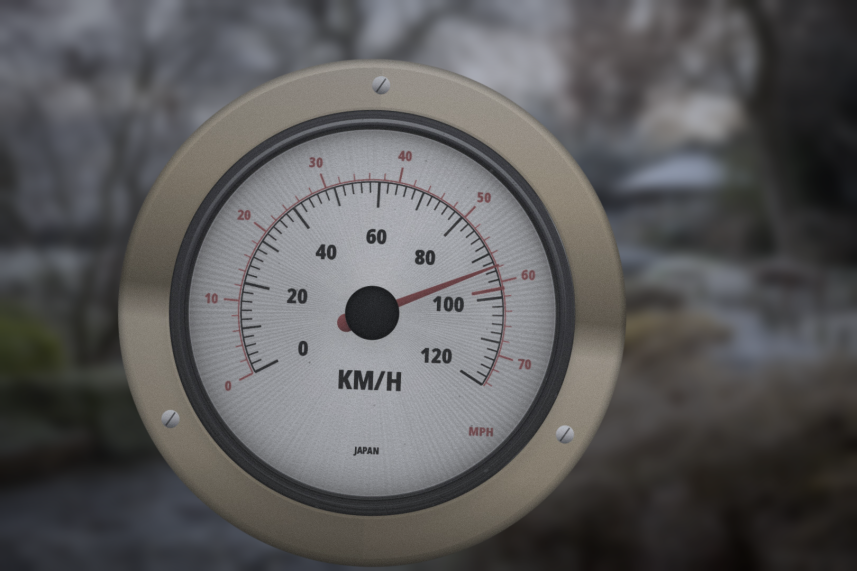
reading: km/h 93
